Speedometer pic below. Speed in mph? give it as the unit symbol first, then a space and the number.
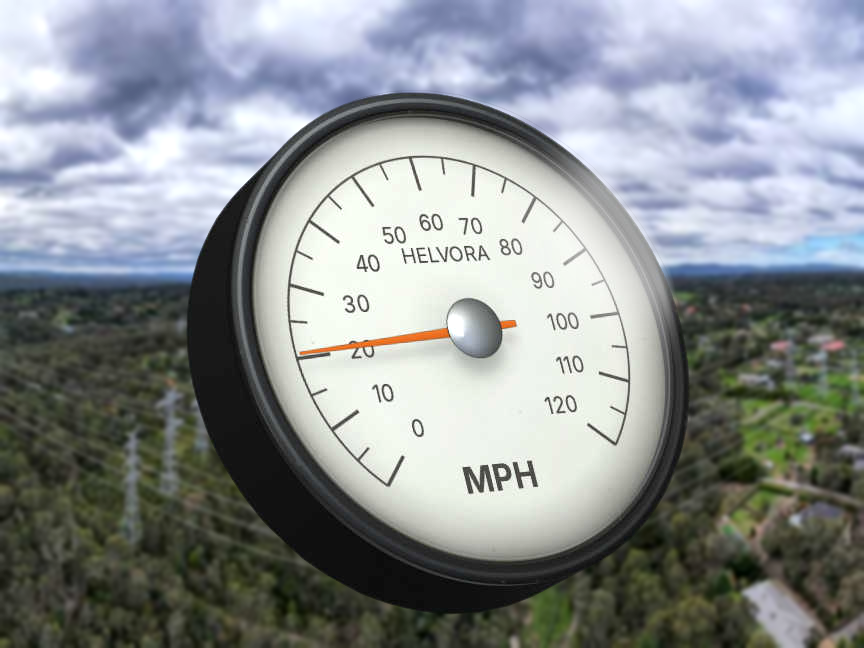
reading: mph 20
